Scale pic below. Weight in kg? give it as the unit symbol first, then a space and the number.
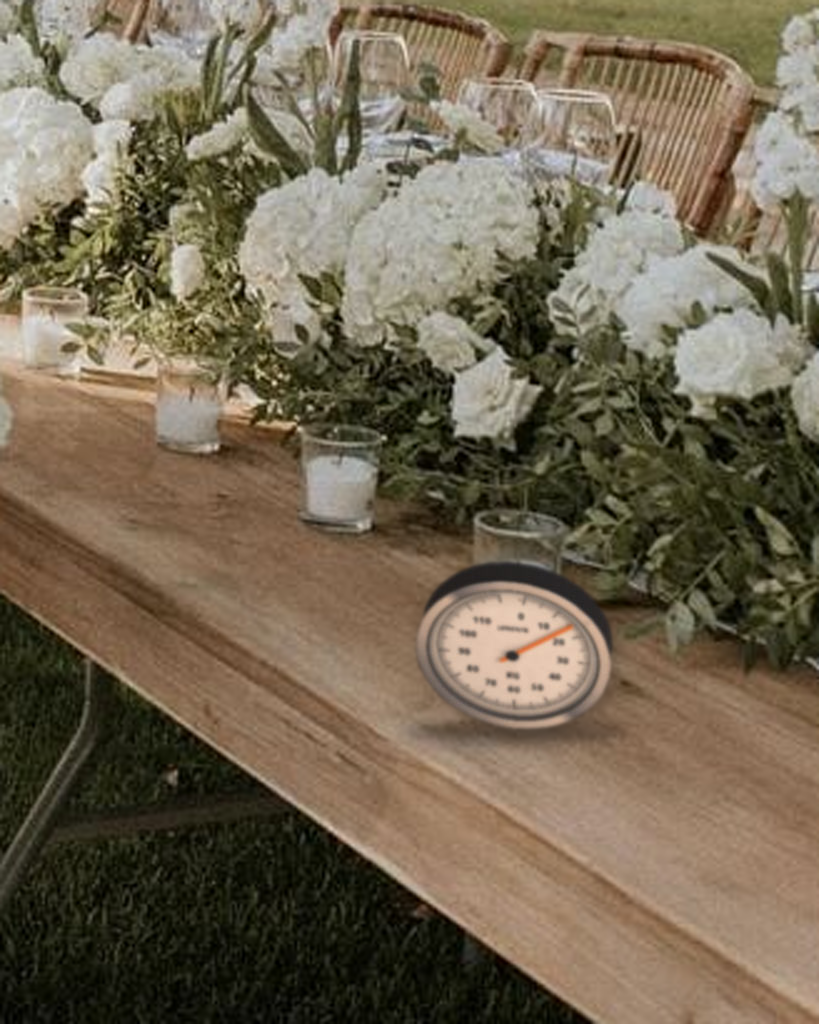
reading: kg 15
